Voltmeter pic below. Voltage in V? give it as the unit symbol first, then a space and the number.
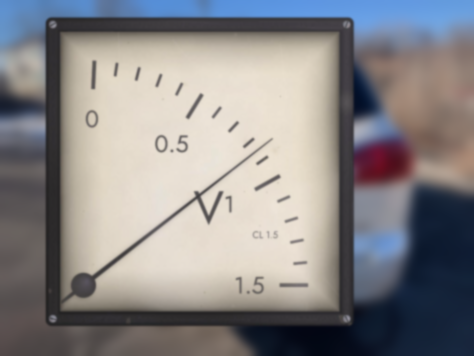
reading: V 0.85
